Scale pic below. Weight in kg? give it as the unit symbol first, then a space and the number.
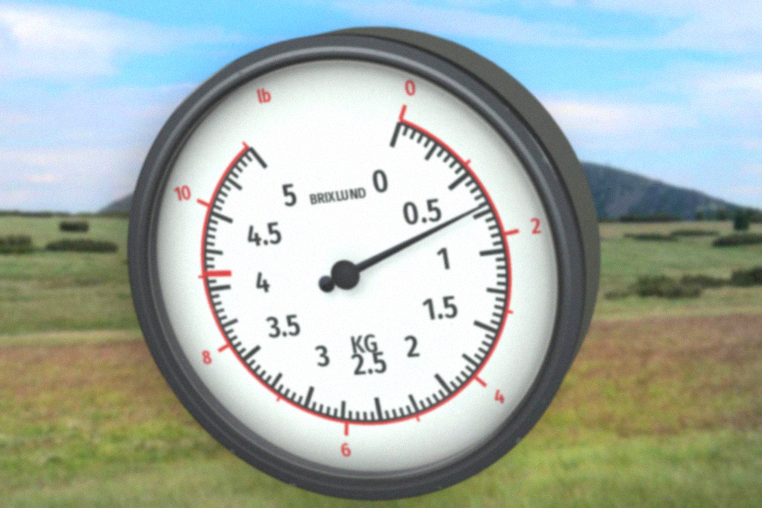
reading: kg 0.7
